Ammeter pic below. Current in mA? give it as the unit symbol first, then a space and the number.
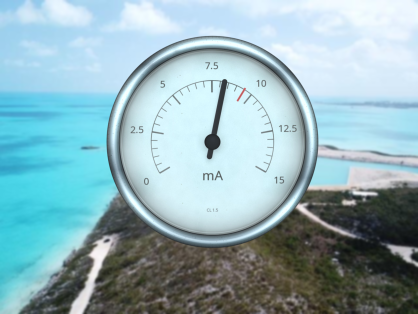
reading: mA 8.25
